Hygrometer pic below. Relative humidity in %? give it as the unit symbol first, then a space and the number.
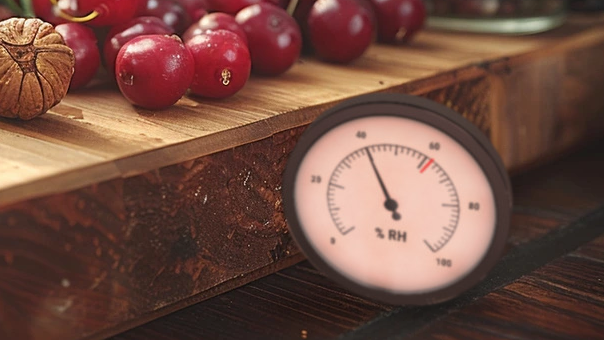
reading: % 40
